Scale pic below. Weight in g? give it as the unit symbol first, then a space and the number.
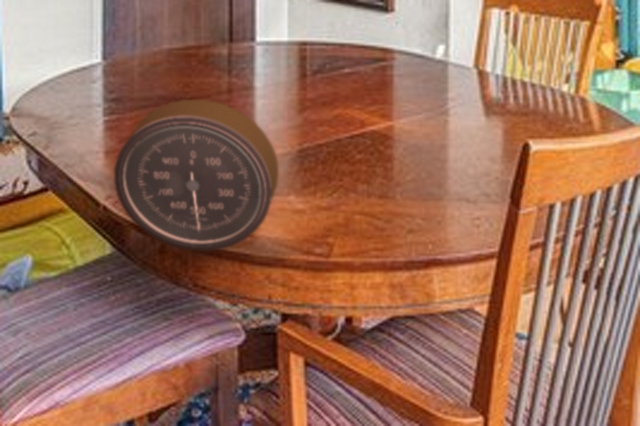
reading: g 500
